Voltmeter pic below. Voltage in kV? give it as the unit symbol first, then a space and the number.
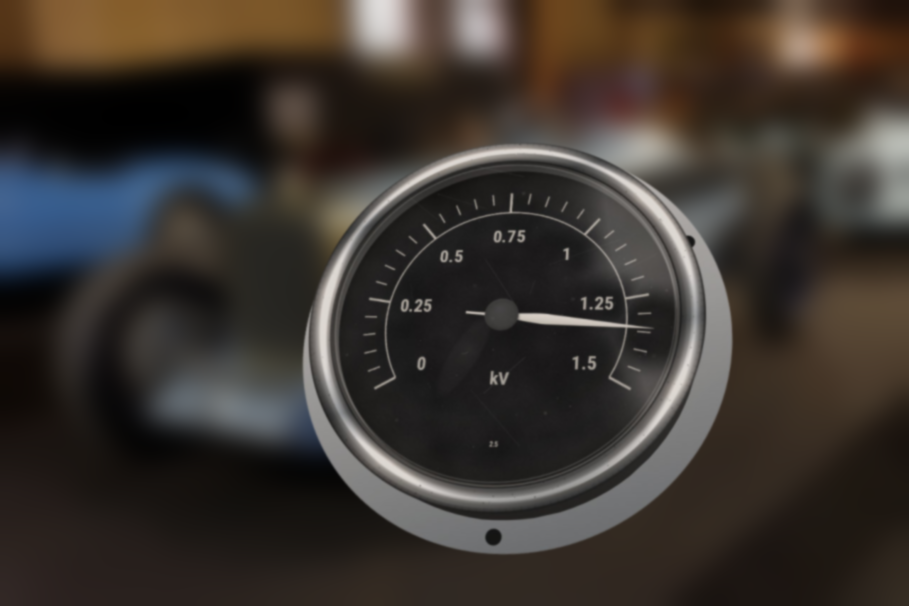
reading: kV 1.35
